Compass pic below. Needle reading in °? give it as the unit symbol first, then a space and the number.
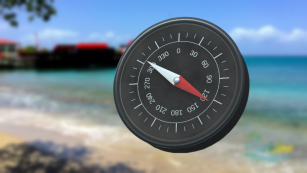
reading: ° 125
